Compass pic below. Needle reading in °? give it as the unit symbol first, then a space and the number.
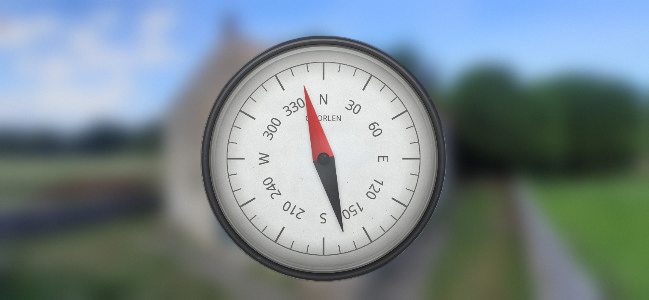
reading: ° 345
